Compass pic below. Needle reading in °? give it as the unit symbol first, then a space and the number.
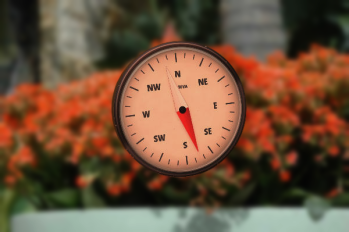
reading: ° 165
